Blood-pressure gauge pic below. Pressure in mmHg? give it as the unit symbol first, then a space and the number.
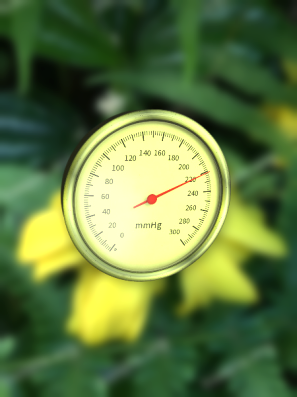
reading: mmHg 220
